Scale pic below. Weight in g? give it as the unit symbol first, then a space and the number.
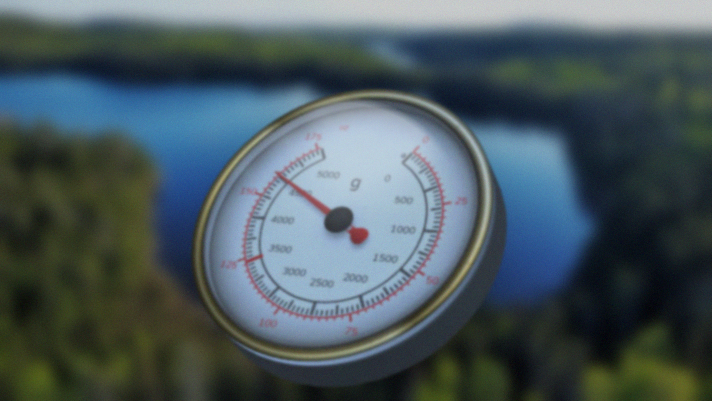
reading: g 4500
